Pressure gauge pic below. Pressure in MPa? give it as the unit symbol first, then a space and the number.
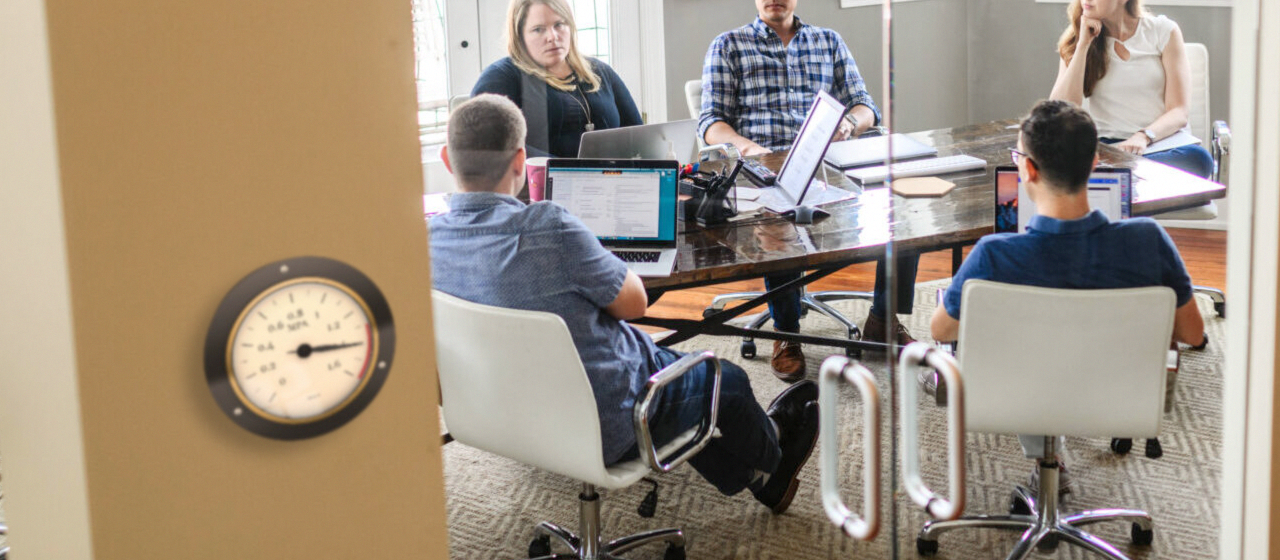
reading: MPa 1.4
